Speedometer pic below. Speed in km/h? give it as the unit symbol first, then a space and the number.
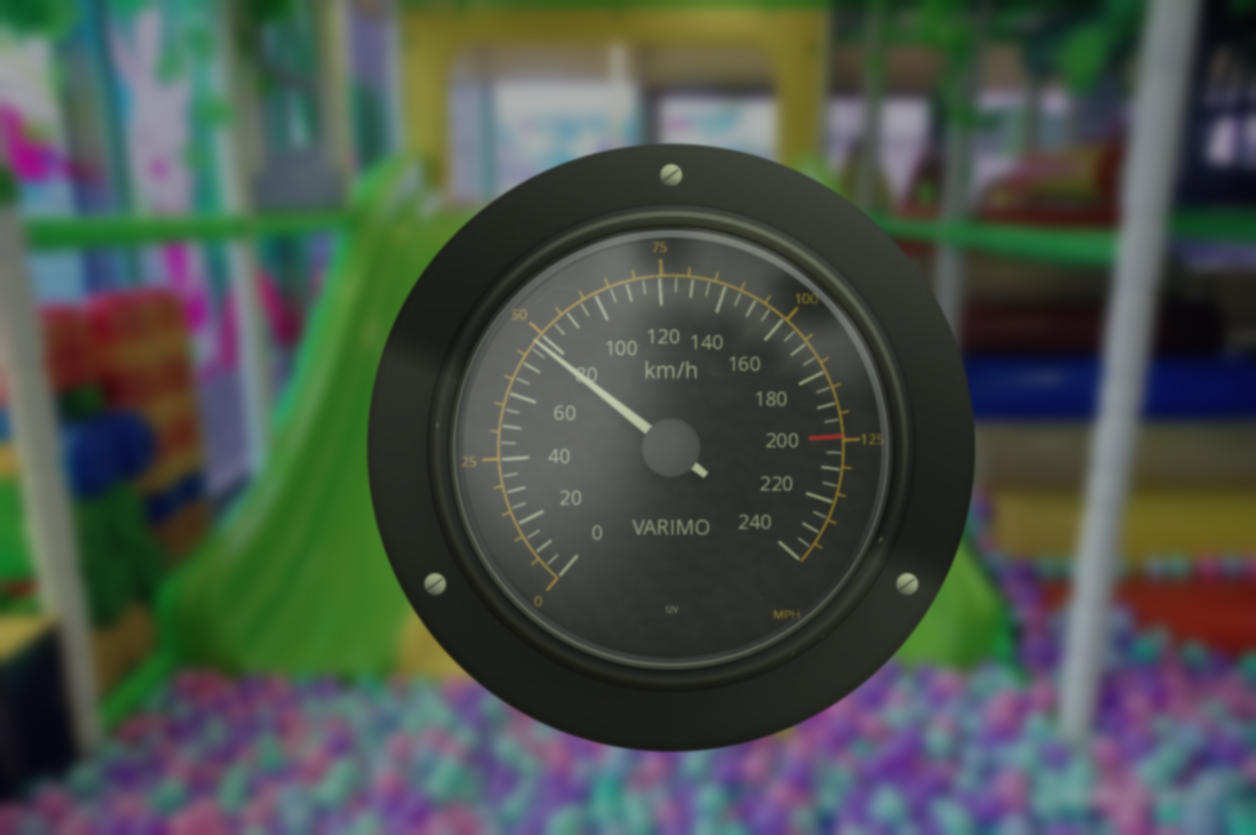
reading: km/h 77.5
